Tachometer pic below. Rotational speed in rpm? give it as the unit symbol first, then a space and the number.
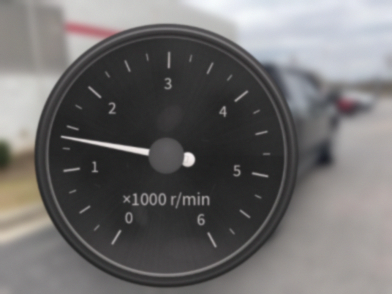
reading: rpm 1375
